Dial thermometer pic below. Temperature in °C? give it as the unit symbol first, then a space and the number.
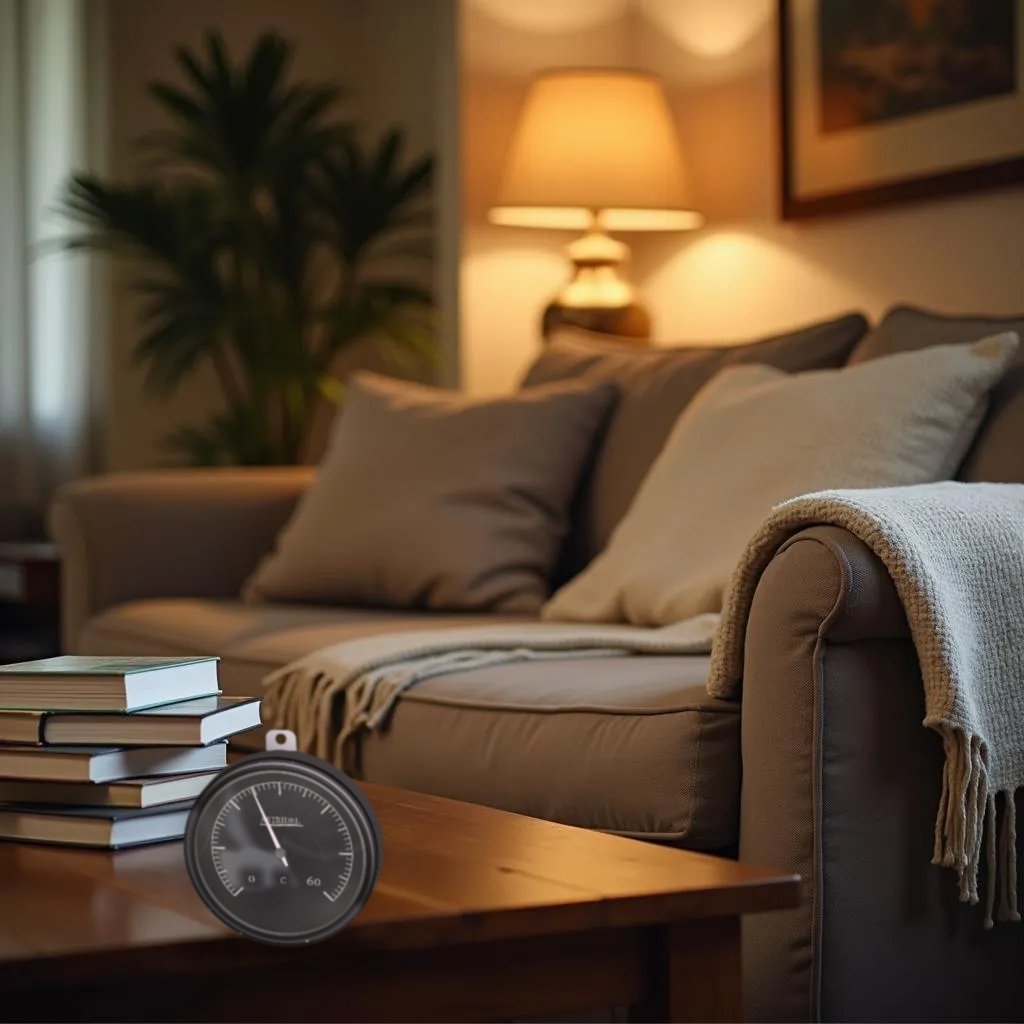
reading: °C 25
